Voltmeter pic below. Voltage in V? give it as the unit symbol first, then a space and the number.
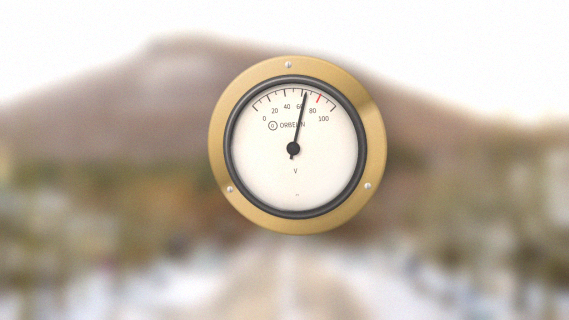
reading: V 65
